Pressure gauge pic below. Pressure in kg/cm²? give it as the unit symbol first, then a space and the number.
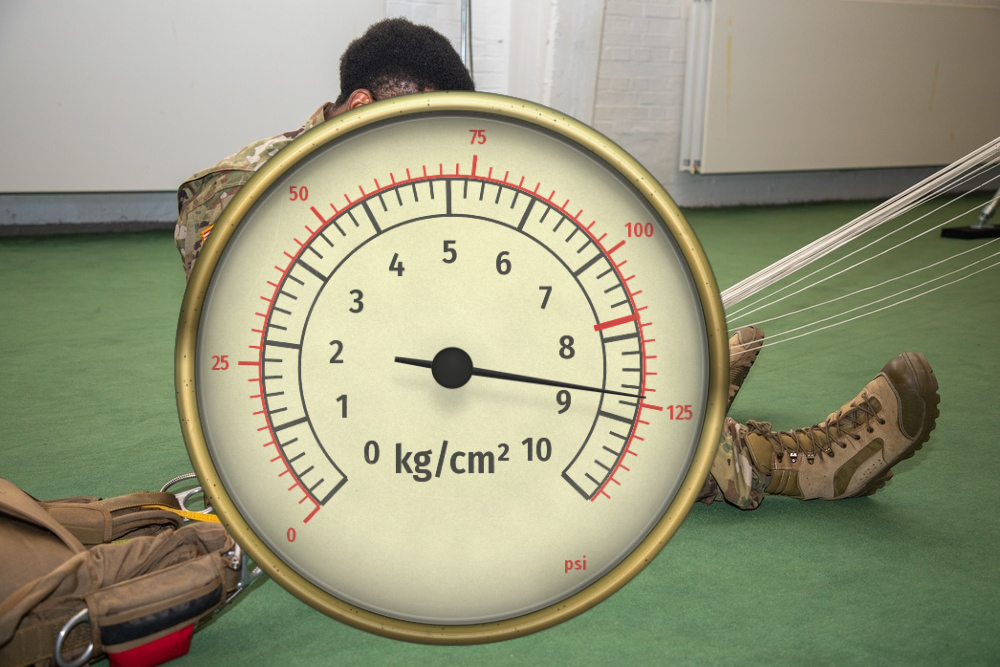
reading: kg/cm² 8.7
